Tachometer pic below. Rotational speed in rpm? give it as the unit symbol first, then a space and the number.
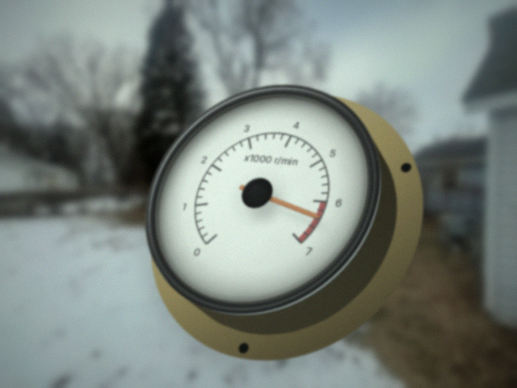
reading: rpm 6400
